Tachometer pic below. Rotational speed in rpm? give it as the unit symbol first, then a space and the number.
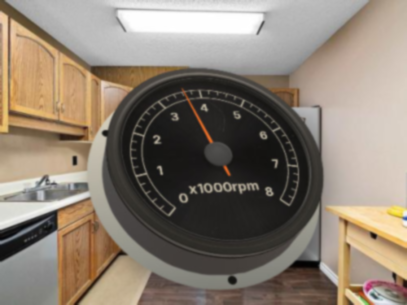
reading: rpm 3600
